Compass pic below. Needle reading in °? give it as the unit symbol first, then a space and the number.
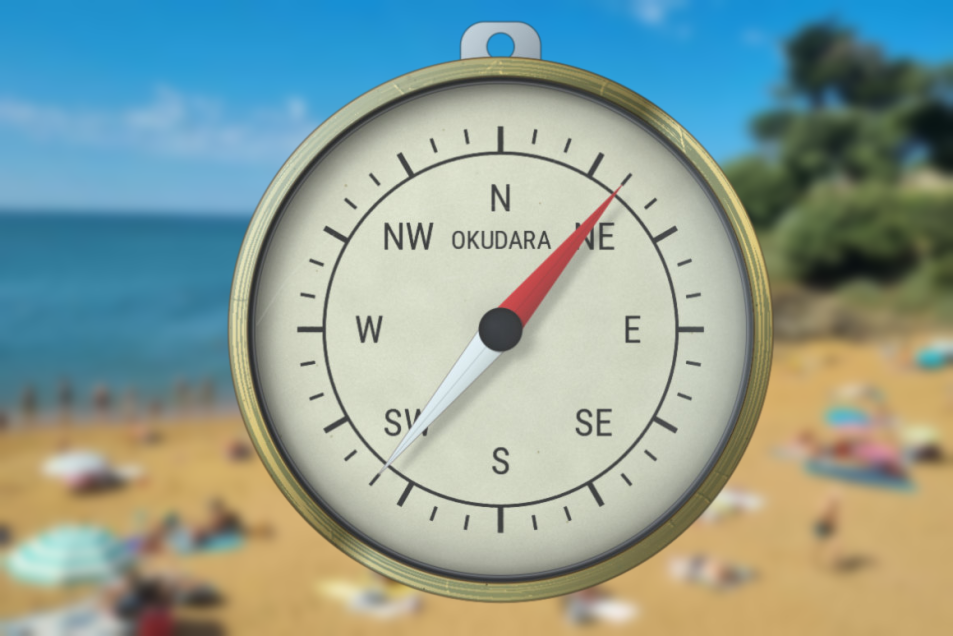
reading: ° 40
